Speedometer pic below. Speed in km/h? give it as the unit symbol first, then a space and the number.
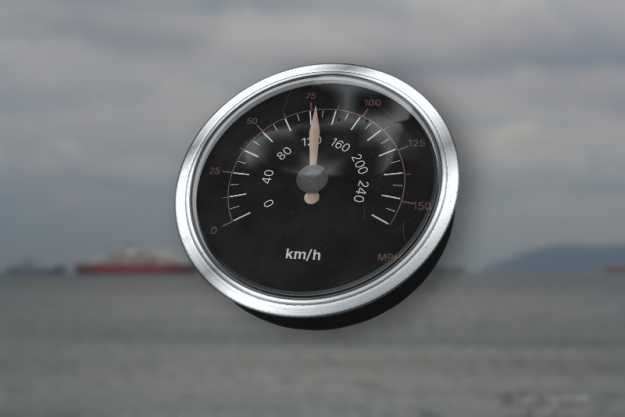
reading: km/h 125
